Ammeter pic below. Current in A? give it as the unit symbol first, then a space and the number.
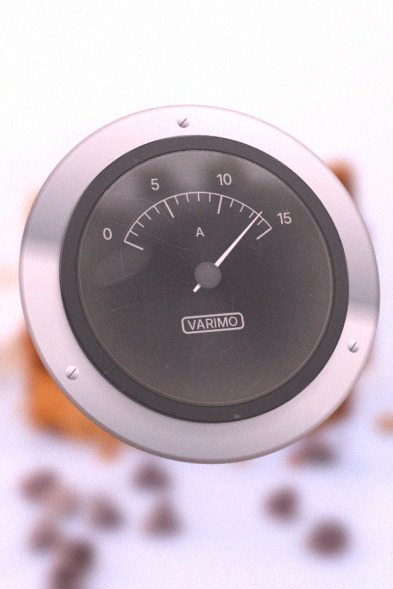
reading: A 13.5
